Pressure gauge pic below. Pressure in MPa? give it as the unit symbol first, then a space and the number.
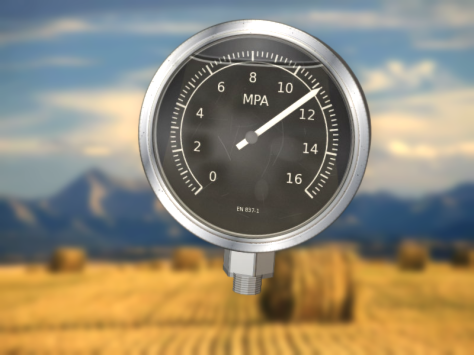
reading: MPa 11.2
